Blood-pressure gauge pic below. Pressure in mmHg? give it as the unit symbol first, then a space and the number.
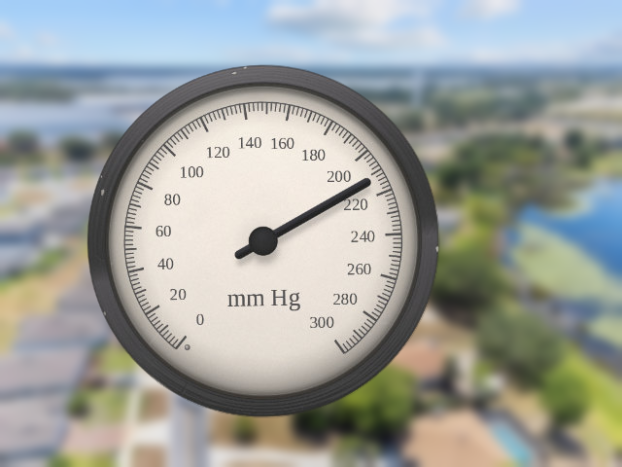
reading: mmHg 212
